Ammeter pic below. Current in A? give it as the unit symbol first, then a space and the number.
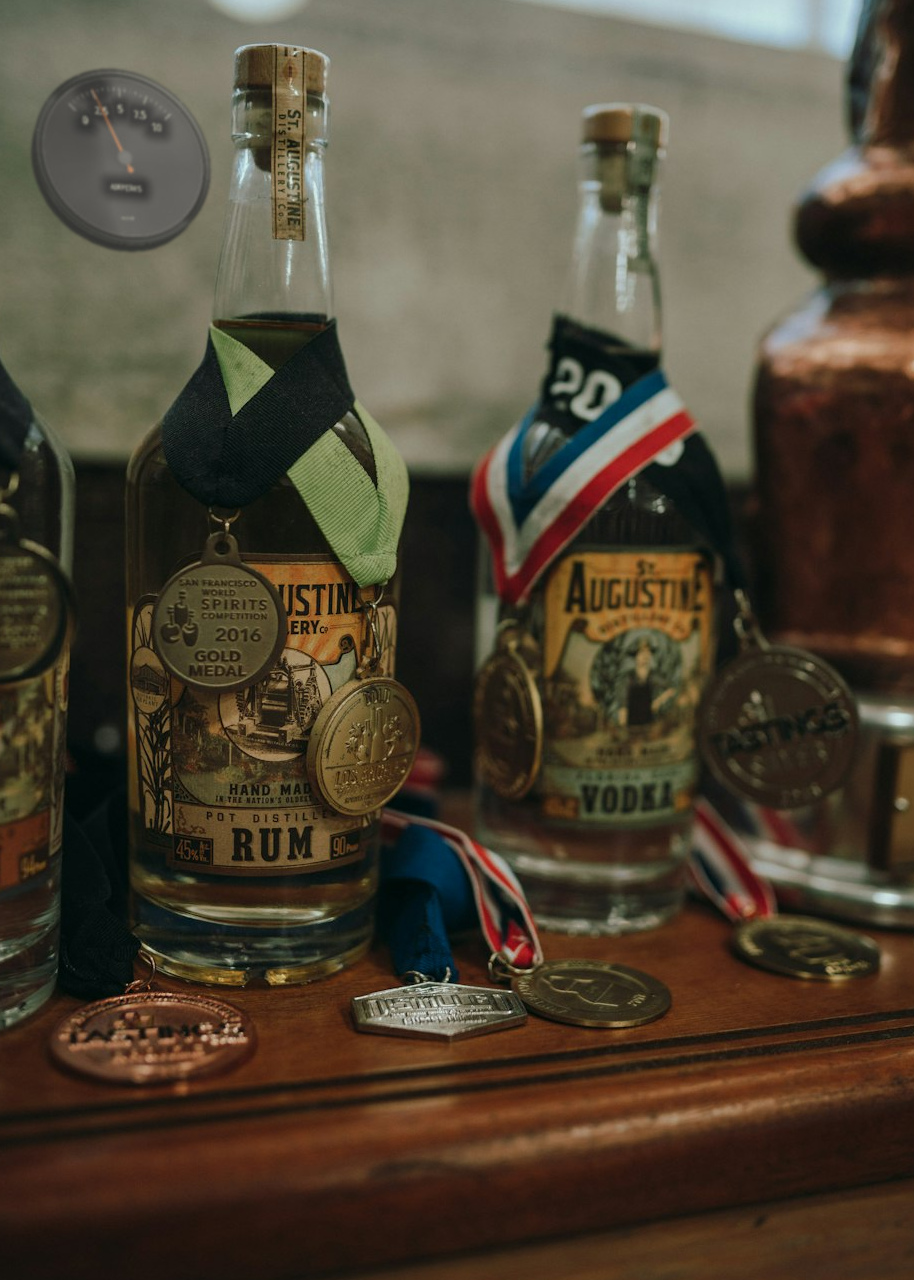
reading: A 2.5
